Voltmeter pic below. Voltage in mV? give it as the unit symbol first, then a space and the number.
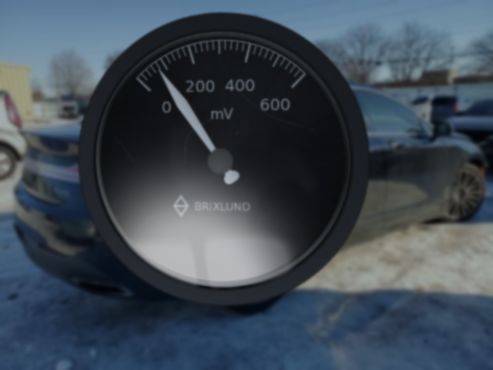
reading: mV 80
